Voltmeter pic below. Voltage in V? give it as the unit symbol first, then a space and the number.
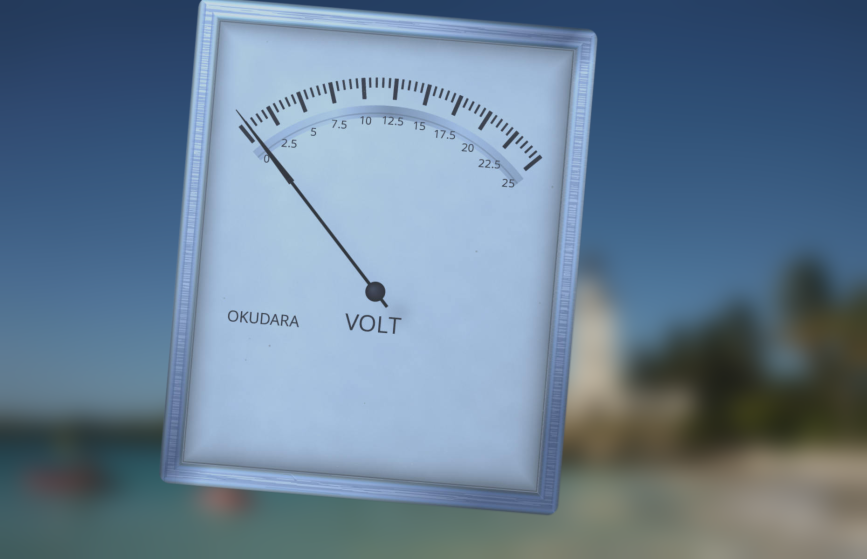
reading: V 0.5
